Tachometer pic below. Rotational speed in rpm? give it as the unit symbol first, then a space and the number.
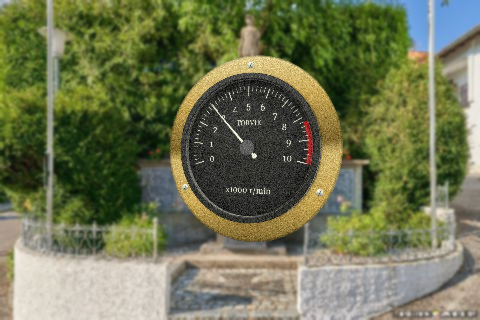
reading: rpm 3000
